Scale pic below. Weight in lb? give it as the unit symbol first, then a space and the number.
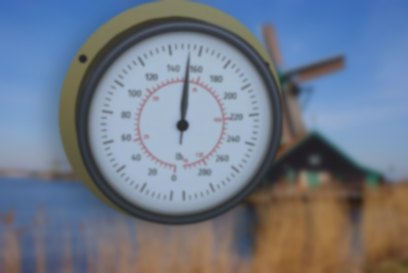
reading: lb 152
